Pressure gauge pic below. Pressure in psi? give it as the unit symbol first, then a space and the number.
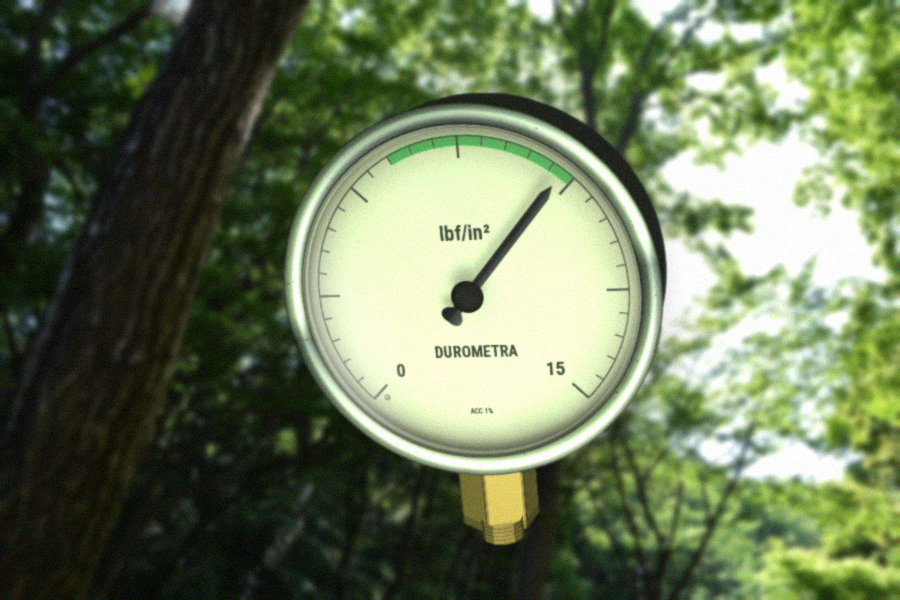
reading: psi 9.75
